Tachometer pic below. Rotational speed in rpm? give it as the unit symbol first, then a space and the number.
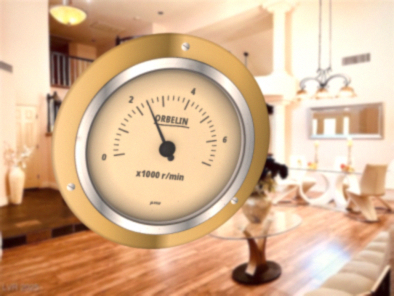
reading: rpm 2400
